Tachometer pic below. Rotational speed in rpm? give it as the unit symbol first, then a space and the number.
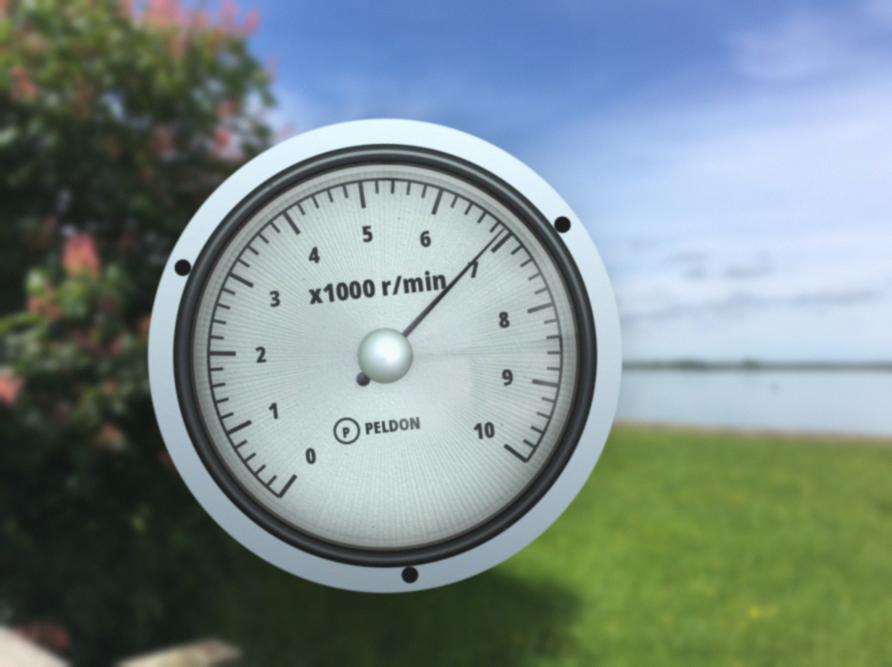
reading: rpm 6900
